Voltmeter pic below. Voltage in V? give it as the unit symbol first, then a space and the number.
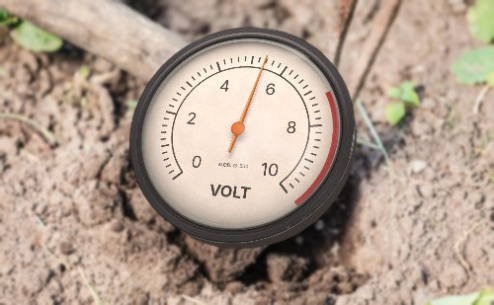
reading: V 5.4
